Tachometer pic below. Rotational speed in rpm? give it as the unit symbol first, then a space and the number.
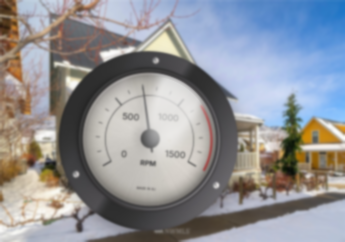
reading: rpm 700
